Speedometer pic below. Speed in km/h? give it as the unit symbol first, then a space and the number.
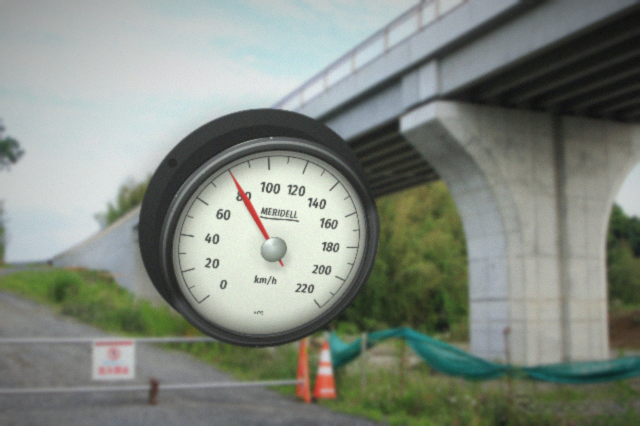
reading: km/h 80
